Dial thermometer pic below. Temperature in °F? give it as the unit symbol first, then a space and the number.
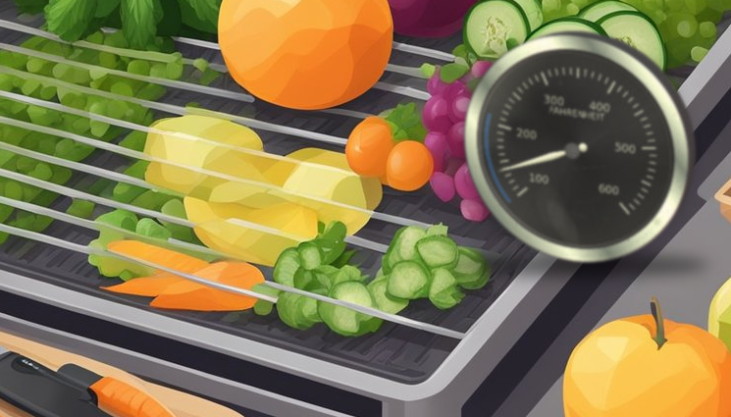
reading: °F 140
